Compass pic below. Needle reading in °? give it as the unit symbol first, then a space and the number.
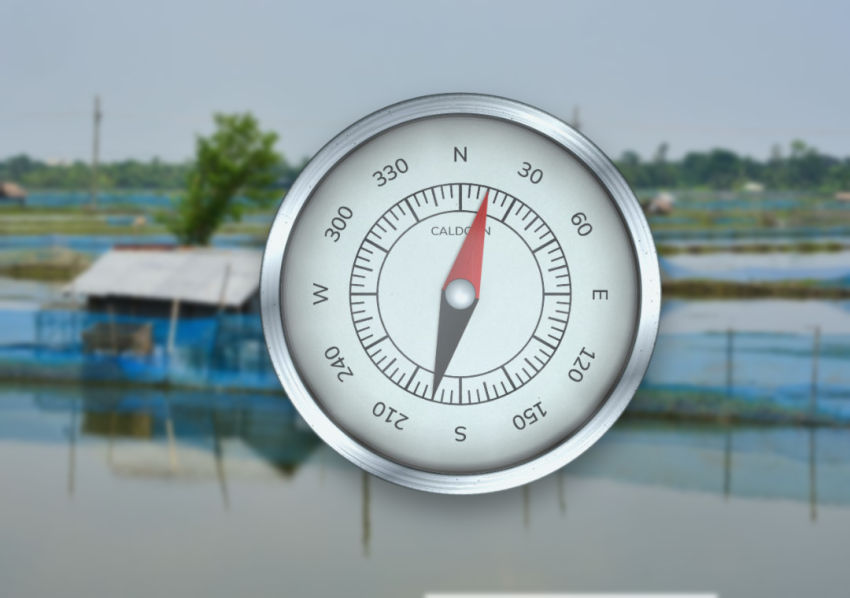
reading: ° 15
